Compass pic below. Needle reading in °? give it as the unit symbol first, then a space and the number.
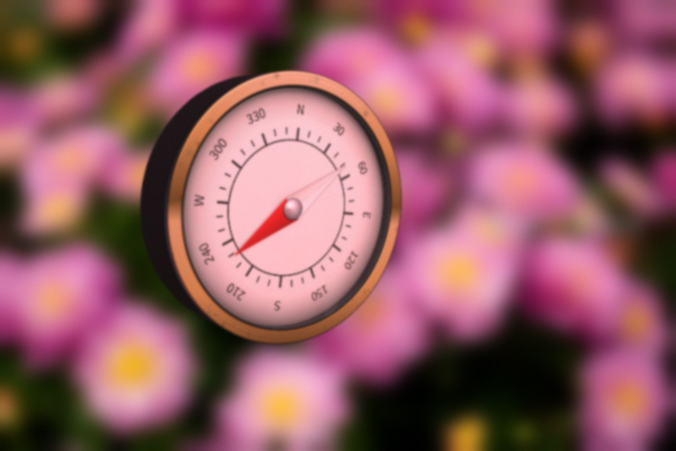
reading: ° 230
